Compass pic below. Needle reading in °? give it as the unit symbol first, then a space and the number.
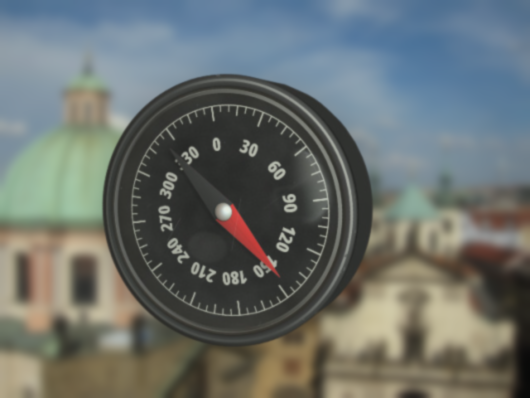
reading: ° 145
